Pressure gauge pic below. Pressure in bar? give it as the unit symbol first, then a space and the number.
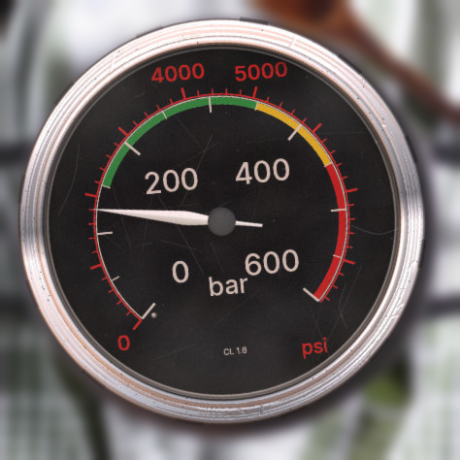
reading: bar 125
